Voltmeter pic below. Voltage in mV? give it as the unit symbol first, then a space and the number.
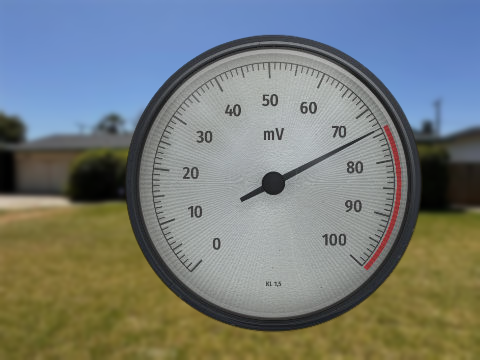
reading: mV 74
